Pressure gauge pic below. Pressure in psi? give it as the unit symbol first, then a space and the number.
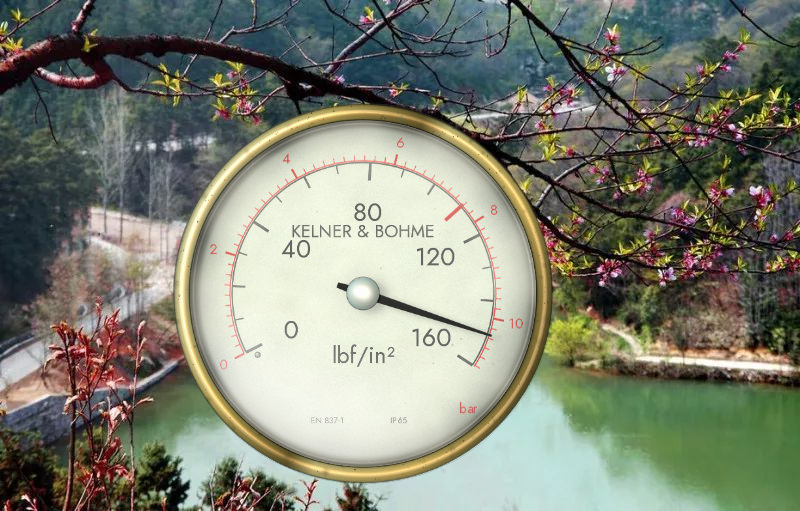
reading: psi 150
